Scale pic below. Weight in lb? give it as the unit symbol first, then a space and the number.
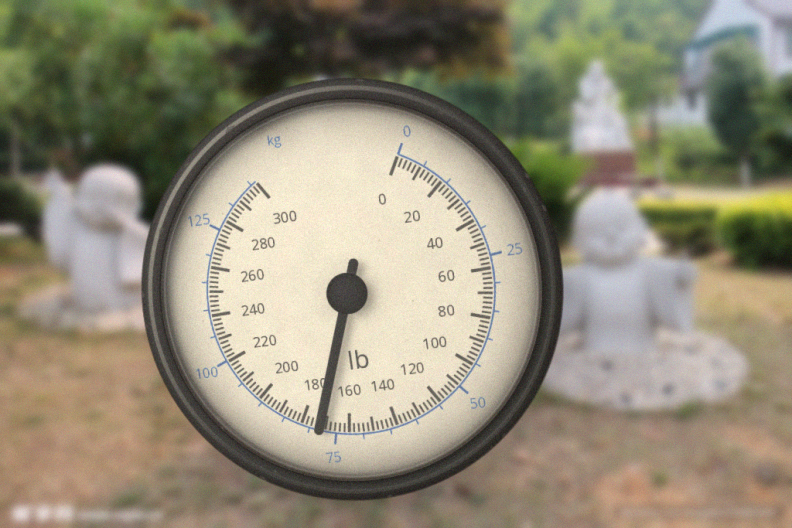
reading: lb 172
